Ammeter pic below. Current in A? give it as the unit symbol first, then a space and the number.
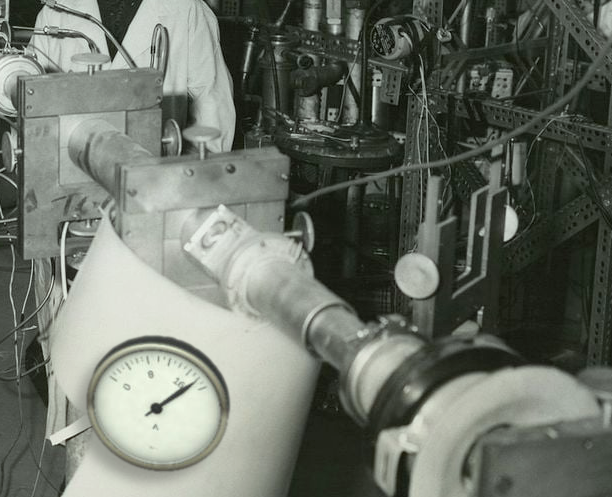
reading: A 18
